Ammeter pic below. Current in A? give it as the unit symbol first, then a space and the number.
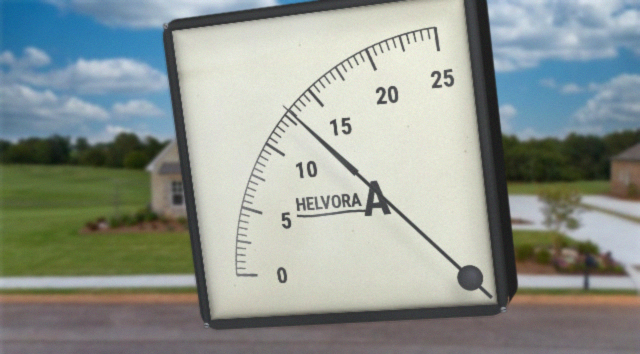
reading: A 13
